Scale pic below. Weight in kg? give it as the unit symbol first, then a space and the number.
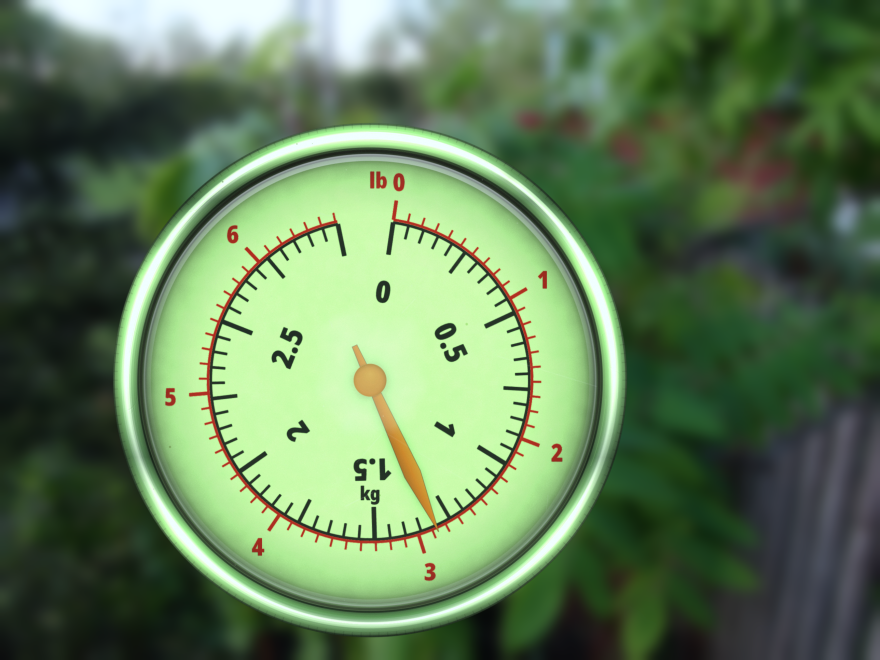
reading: kg 1.3
